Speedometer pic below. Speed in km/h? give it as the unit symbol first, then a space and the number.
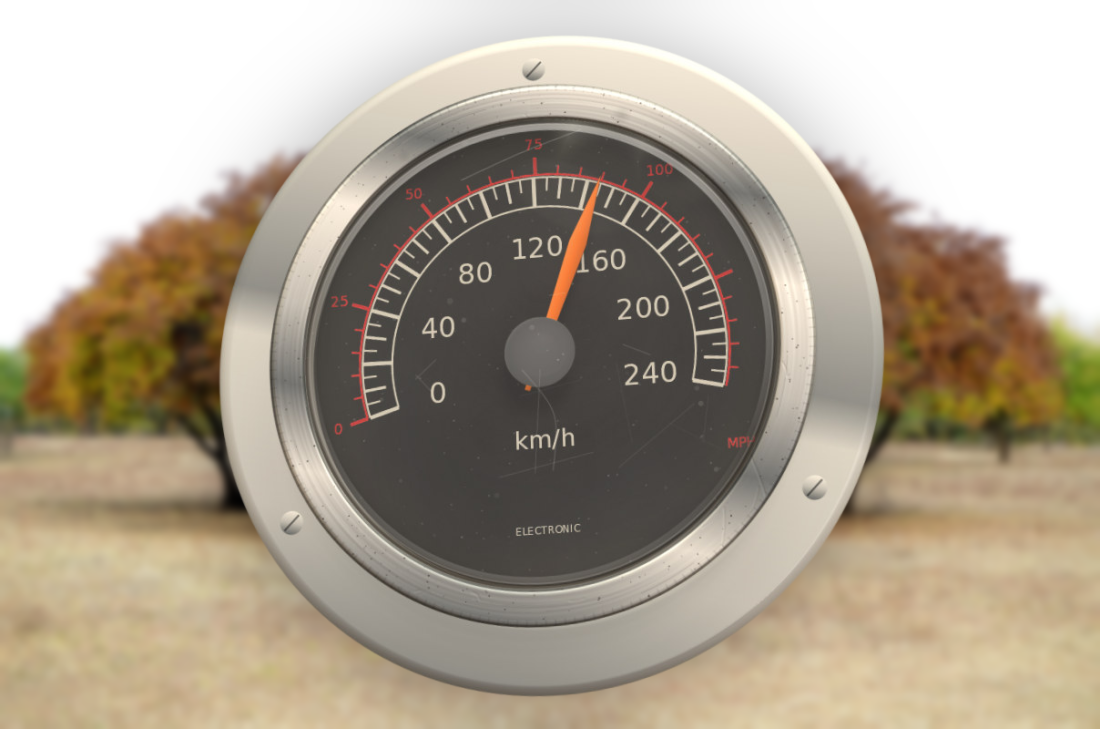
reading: km/h 145
